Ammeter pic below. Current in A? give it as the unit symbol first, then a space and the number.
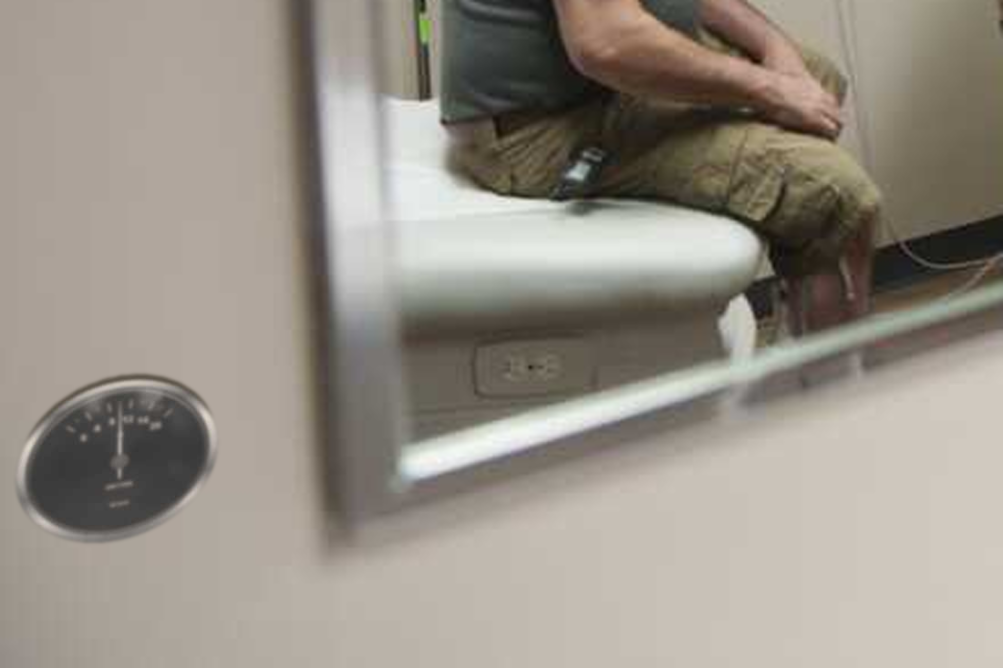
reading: A 10
